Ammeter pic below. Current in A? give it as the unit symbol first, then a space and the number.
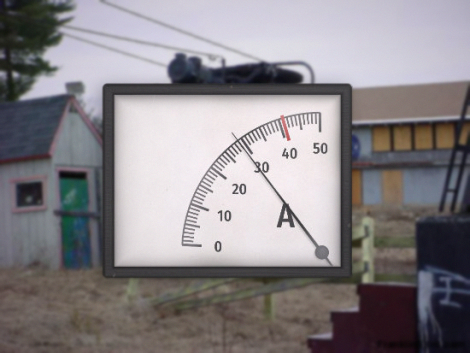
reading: A 29
